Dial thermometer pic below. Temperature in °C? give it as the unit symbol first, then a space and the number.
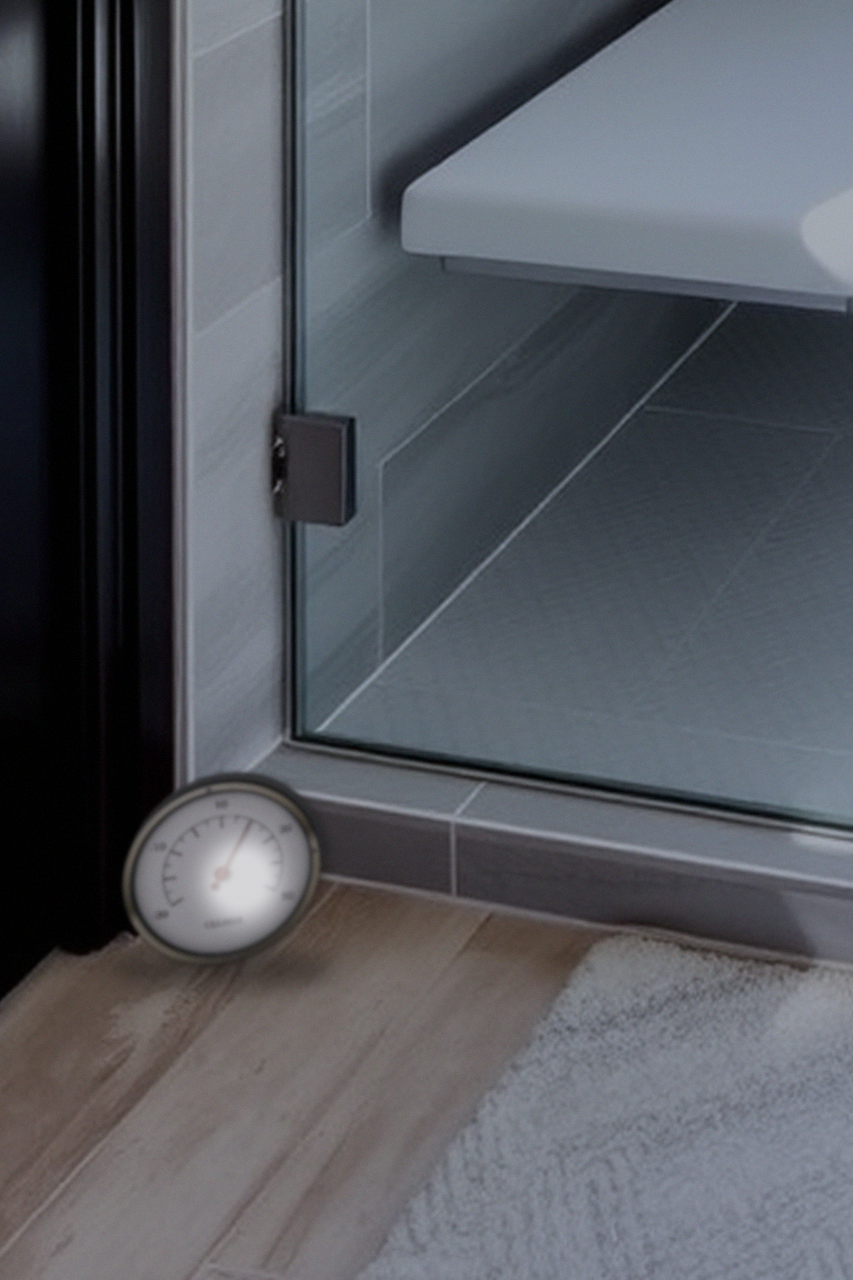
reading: °C 20
